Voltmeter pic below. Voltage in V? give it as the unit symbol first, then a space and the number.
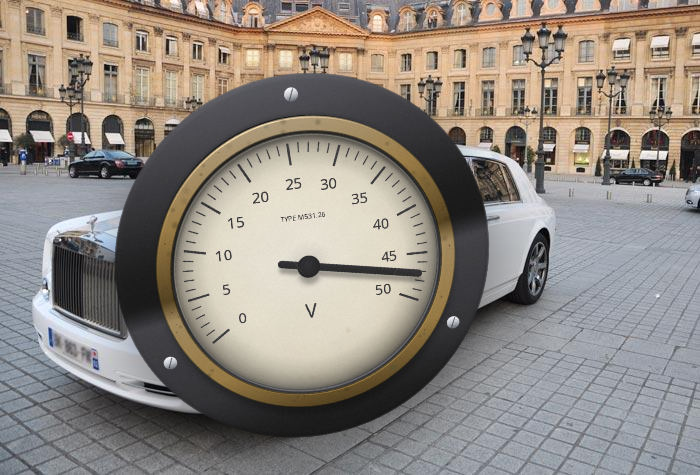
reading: V 47
